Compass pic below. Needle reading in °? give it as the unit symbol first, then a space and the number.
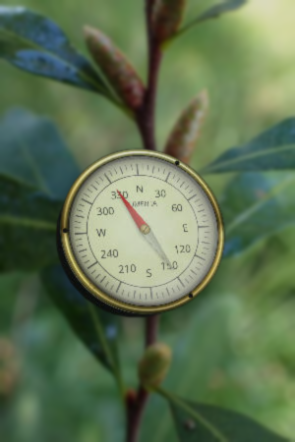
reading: ° 330
